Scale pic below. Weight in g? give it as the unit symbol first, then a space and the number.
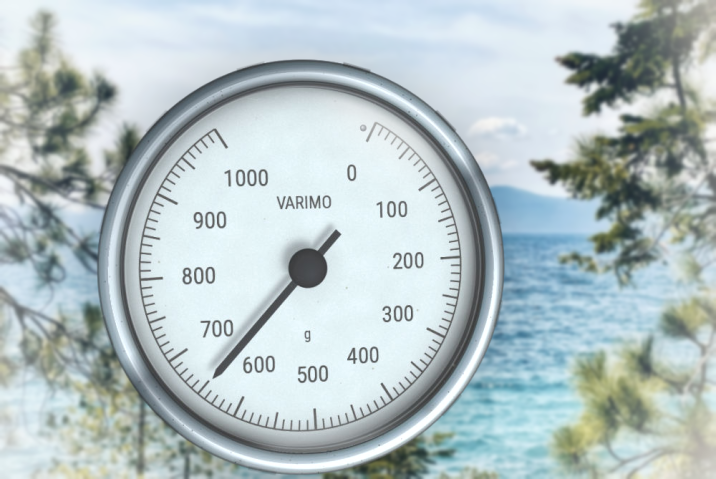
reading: g 650
